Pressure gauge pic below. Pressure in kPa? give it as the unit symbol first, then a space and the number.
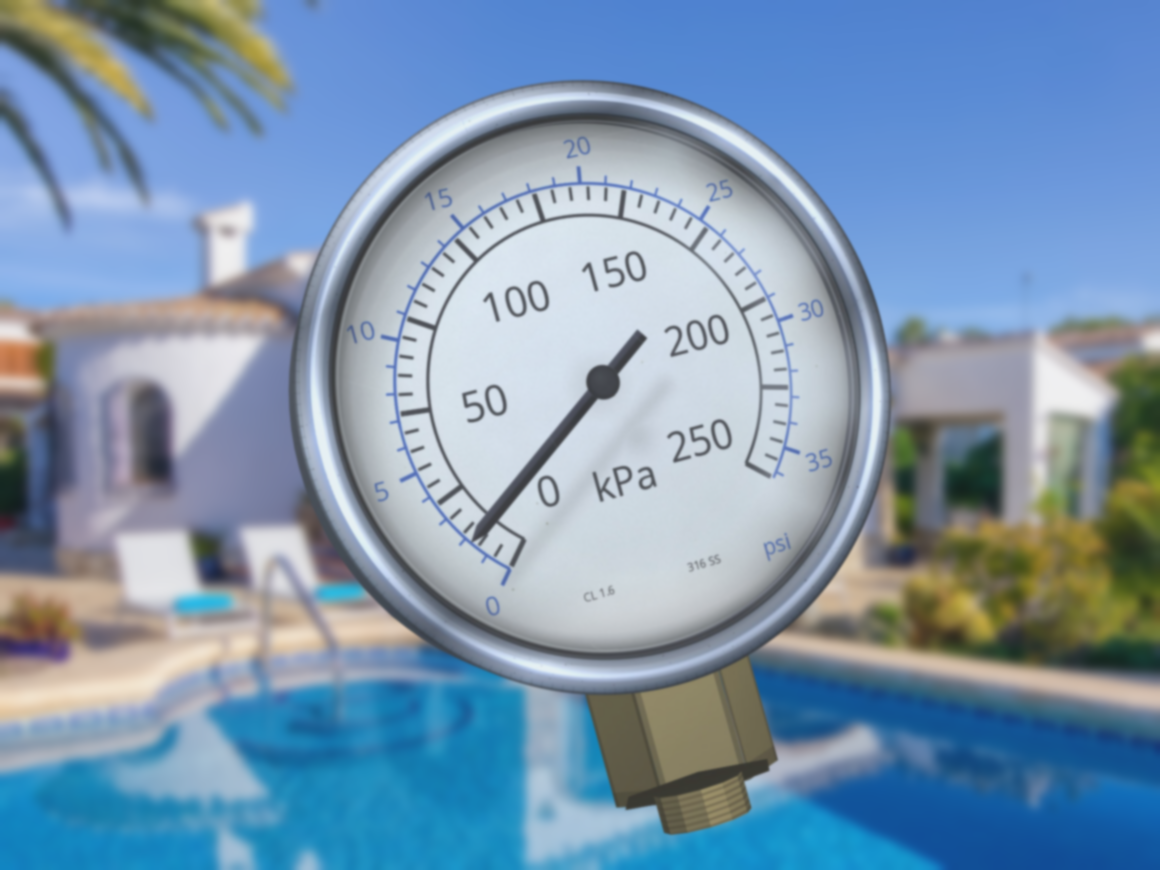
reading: kPa 12.5
